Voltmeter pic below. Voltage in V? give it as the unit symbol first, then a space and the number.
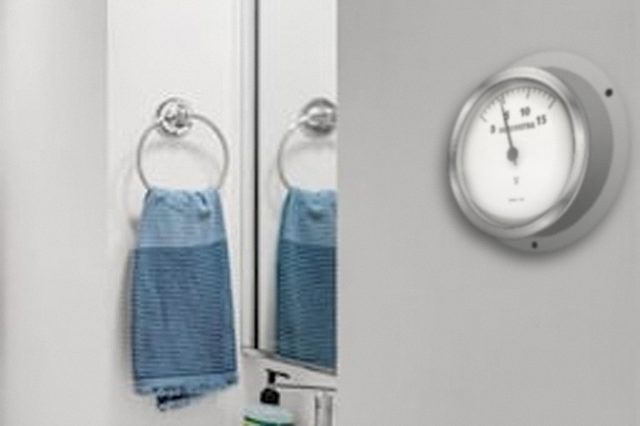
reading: V 5
